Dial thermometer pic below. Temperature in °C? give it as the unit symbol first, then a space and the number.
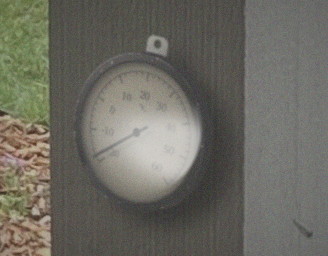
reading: °C -18
